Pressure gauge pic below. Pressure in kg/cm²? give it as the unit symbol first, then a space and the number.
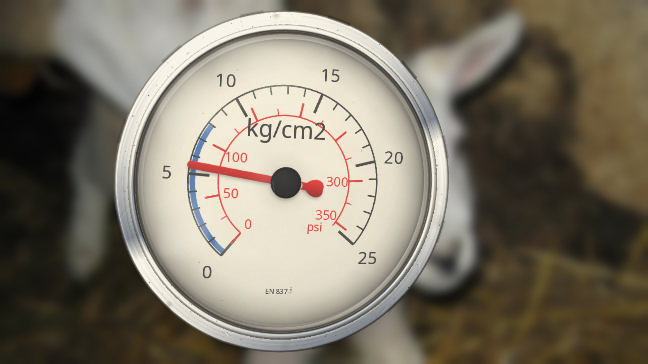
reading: kg/cm² 5.5
